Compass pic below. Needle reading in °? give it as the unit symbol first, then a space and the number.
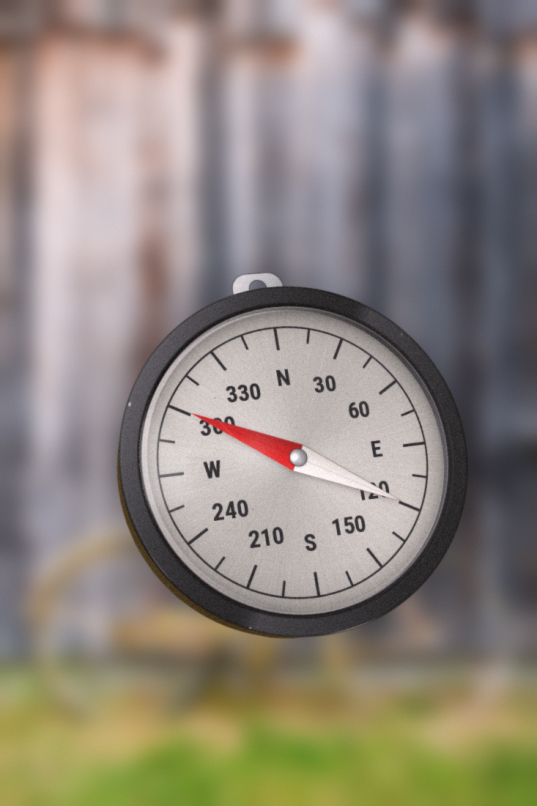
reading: ° 300
